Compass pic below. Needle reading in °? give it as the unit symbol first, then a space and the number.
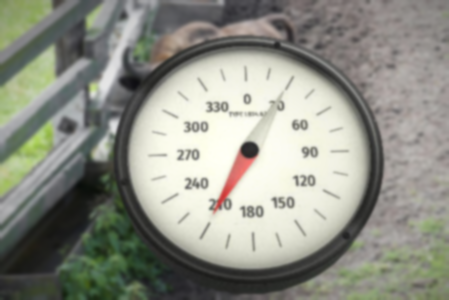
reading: ° 210
